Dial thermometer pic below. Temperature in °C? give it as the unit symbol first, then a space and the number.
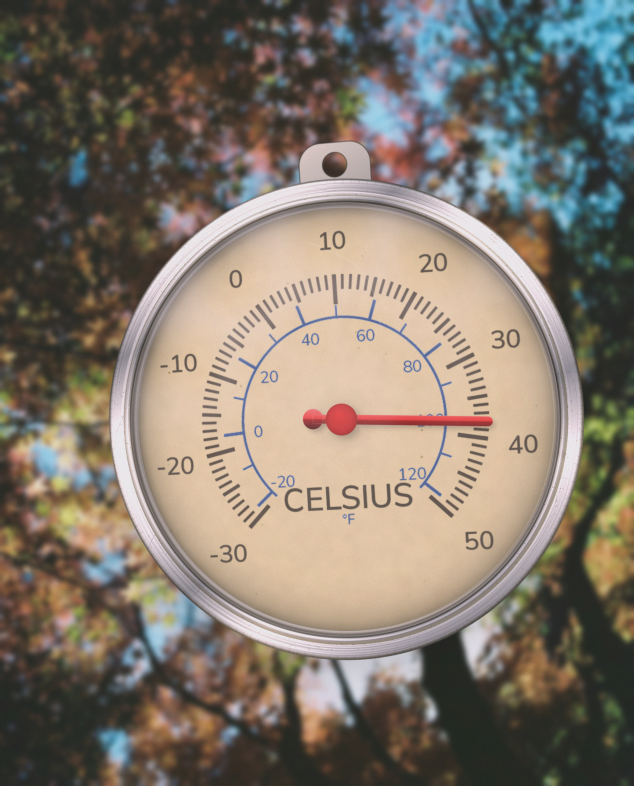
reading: °C 38
